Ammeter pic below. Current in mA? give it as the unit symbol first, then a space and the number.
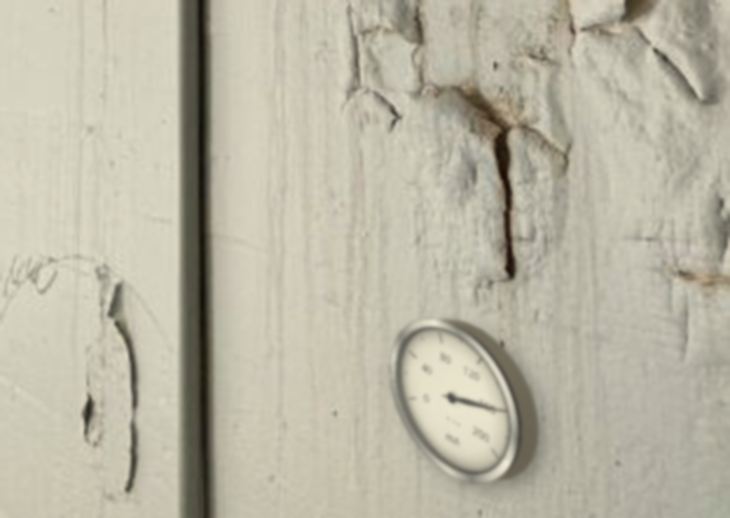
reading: mA 160
